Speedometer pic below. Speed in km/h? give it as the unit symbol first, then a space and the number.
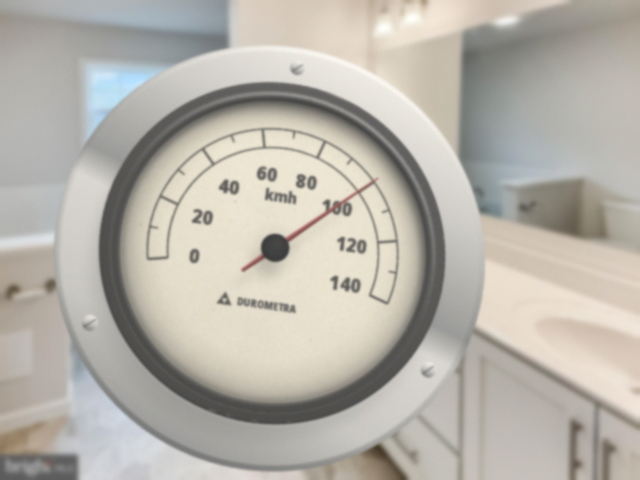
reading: km/h 100
